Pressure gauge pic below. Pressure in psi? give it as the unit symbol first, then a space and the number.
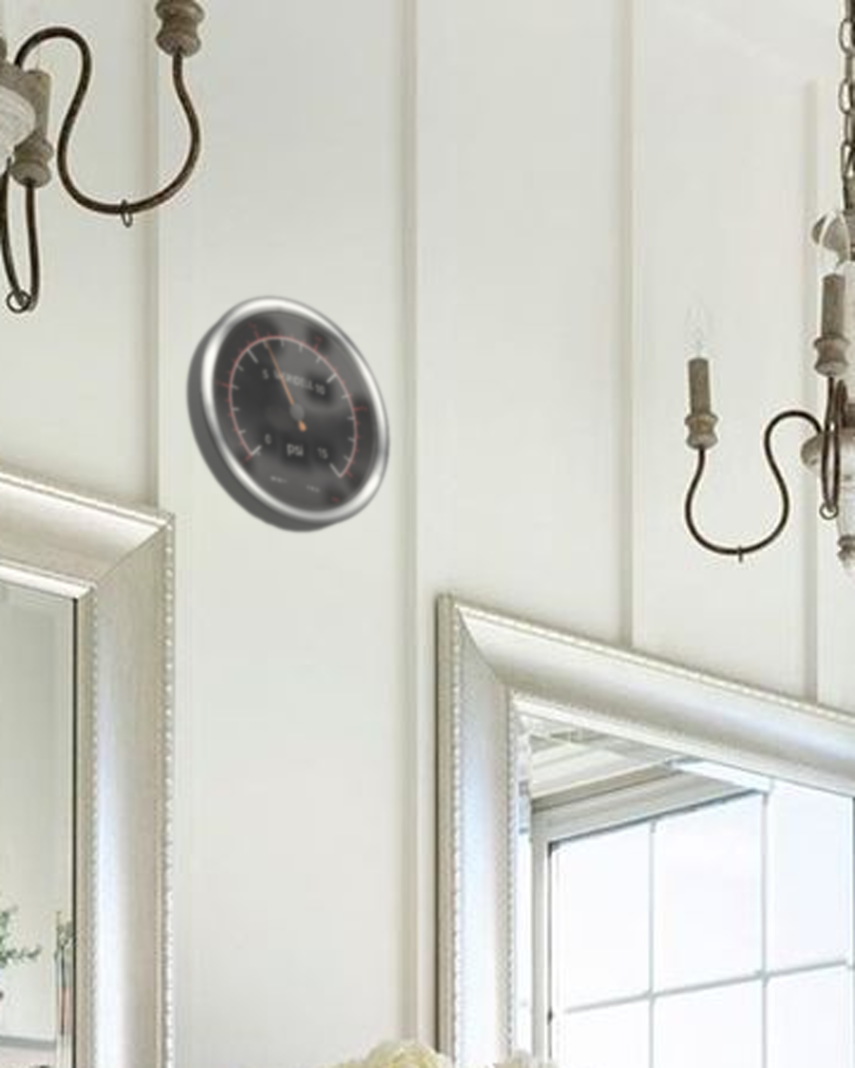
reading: psi 6
